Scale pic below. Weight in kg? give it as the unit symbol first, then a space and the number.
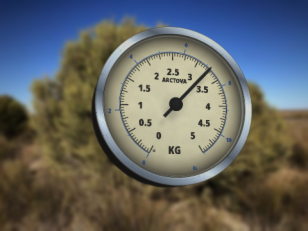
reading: kg 3.25
